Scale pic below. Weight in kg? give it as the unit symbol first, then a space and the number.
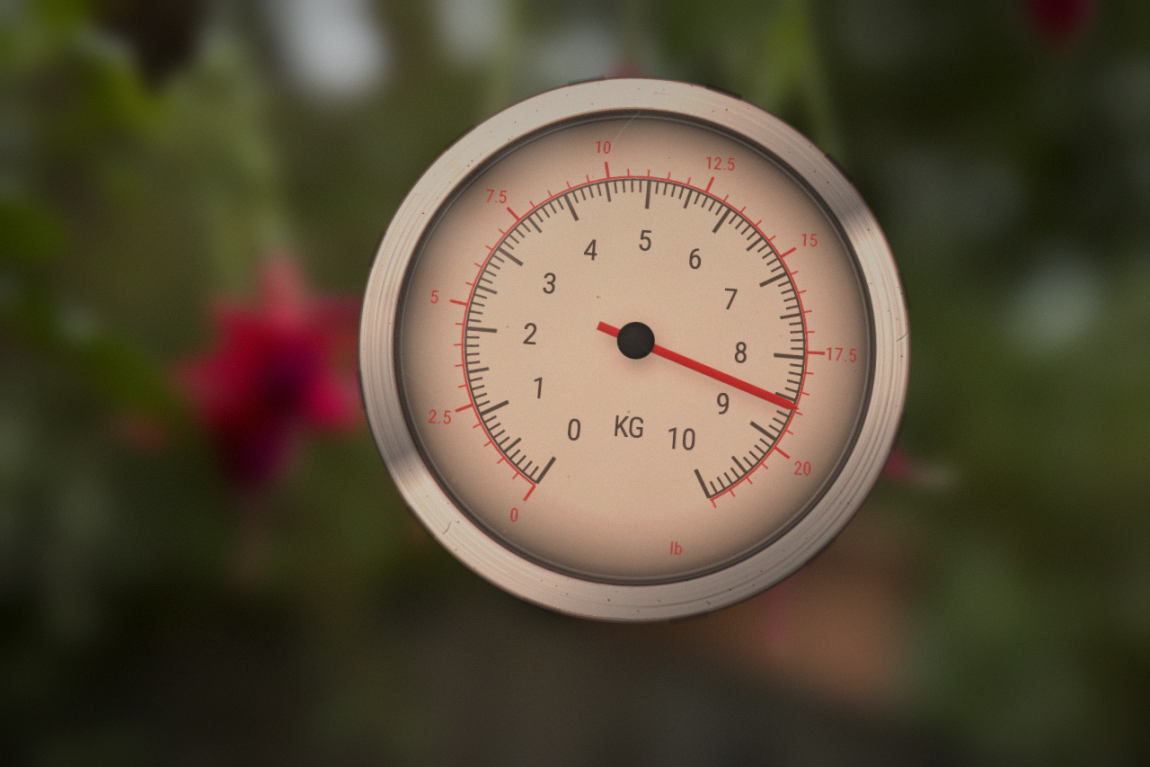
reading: kg 8.6
